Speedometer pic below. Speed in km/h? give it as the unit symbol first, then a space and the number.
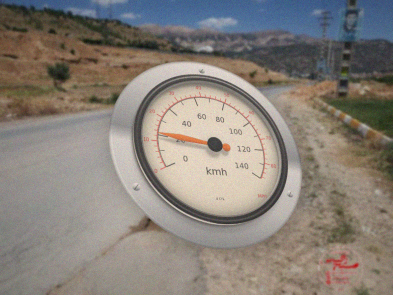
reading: km/h 20
